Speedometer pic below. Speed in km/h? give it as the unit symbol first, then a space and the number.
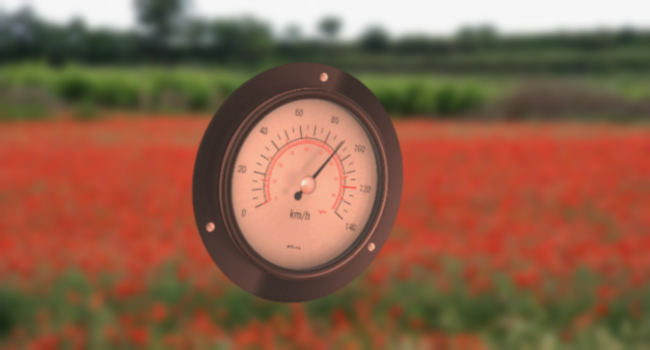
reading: km/h 90
